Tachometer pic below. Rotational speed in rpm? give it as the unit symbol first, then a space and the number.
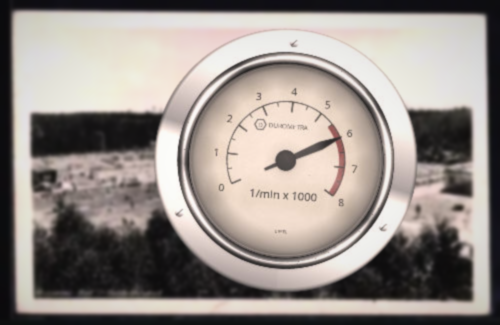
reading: rpm 6000
